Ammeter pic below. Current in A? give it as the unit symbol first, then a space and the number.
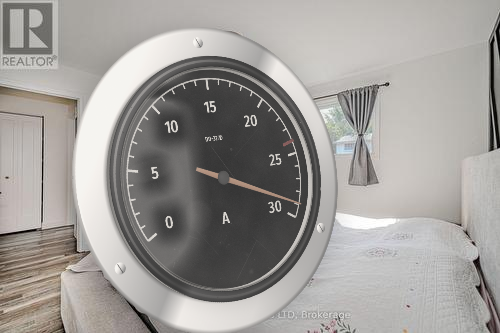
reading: A 29
